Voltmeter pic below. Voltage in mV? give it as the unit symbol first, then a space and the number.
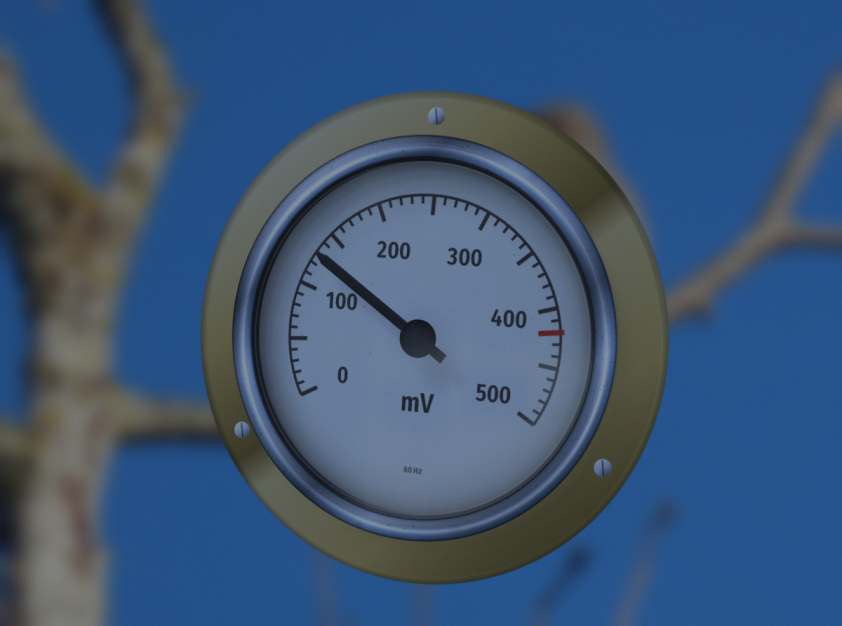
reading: mV 130
